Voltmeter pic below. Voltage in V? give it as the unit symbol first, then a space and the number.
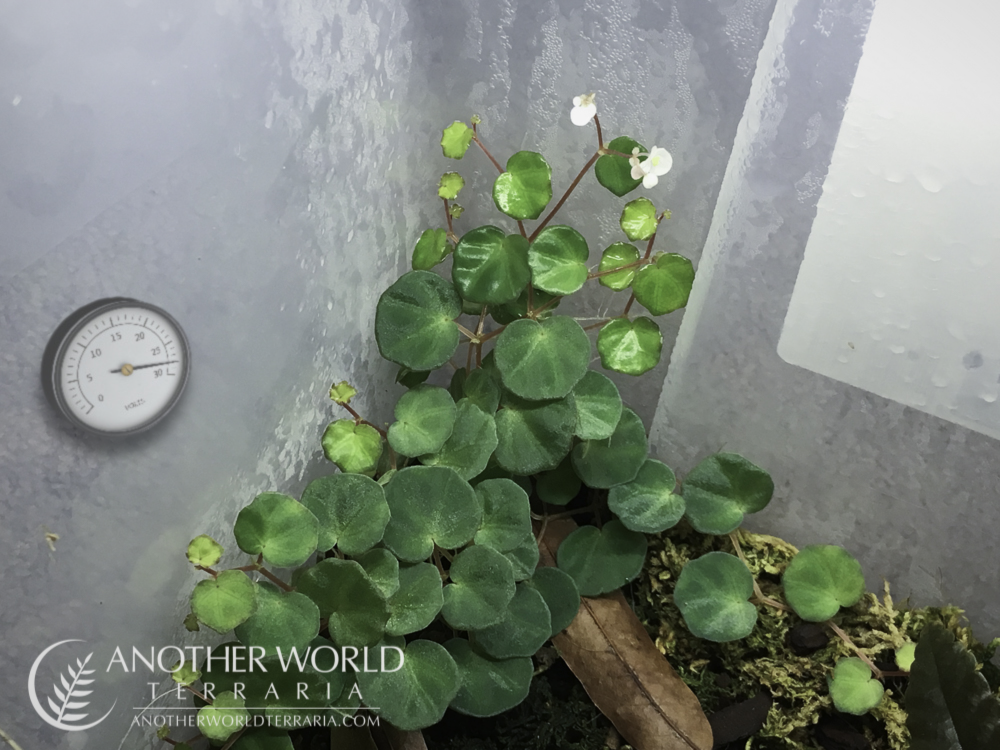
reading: V 28
